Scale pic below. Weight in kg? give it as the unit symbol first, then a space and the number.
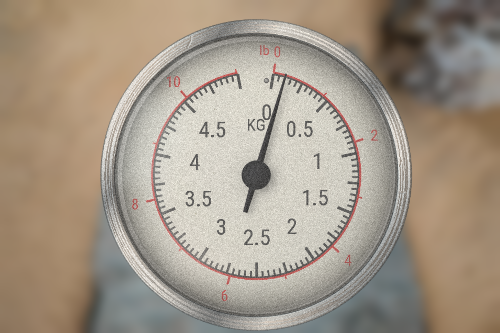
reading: kg 0.1
